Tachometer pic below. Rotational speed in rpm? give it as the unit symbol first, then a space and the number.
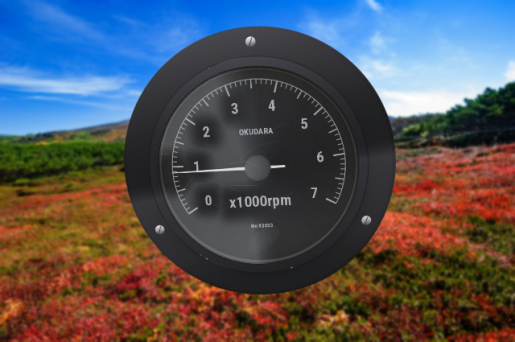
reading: rpm 900
